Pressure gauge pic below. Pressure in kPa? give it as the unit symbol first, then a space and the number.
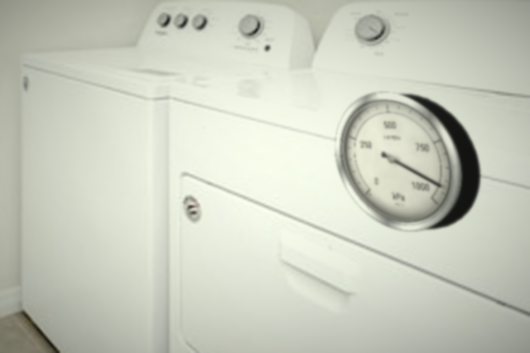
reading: kPa 925
